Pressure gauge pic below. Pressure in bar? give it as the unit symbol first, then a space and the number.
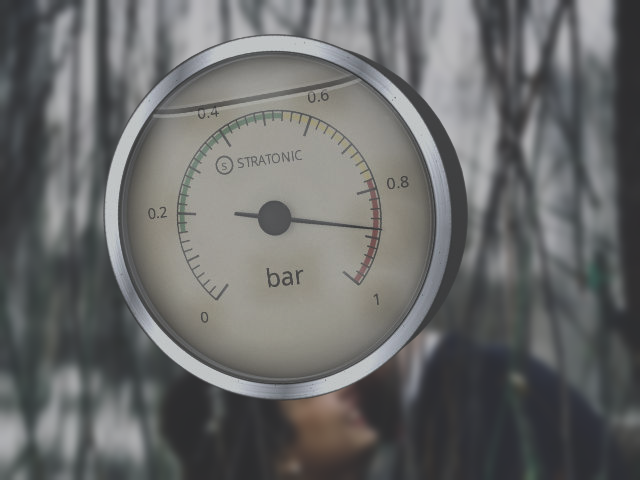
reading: bar 0.88
